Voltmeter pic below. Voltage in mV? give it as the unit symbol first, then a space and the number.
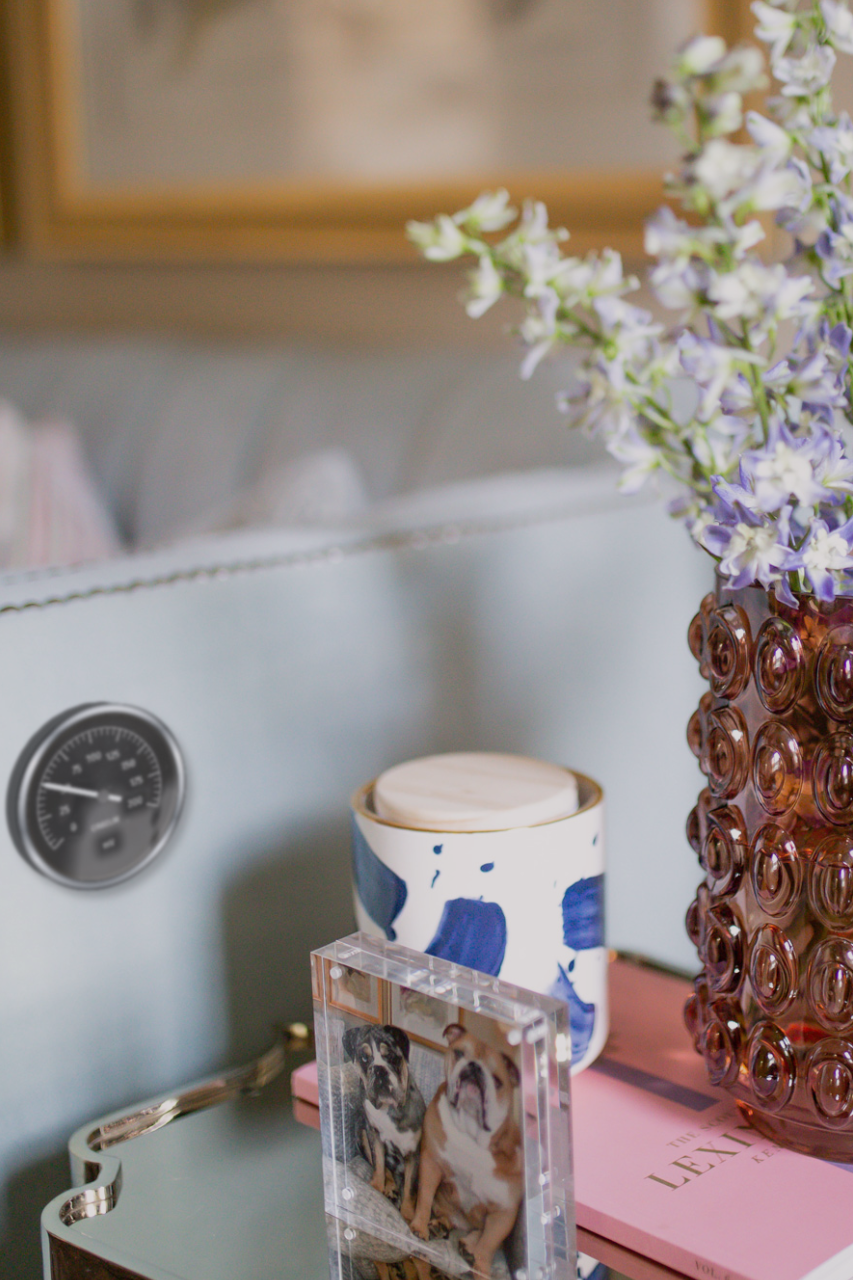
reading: mV 50
